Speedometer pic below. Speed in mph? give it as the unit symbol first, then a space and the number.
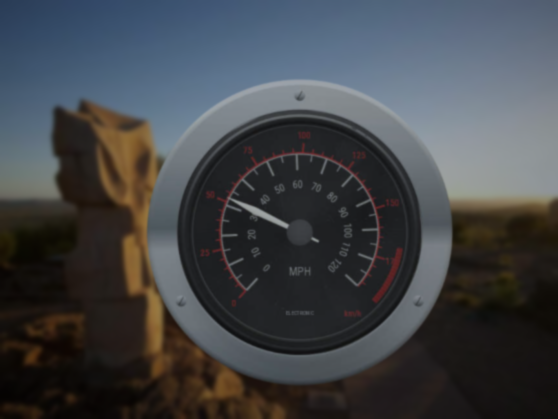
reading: mph 32.5
